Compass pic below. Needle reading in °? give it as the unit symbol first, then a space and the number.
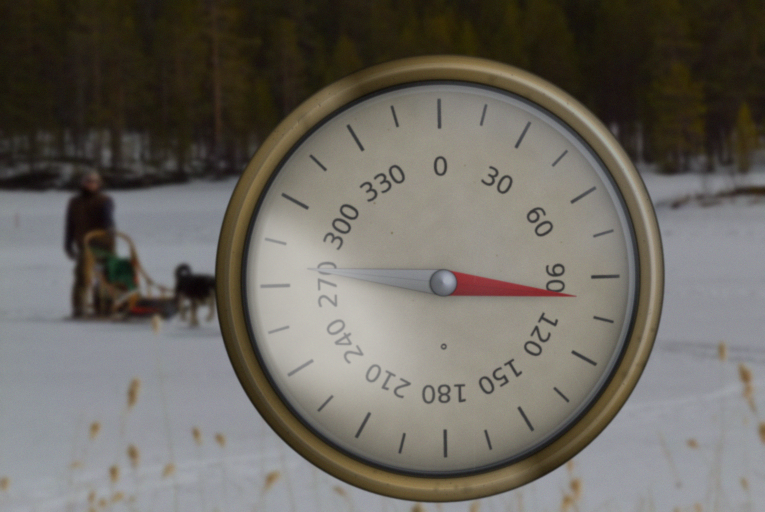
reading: ° 97.5
